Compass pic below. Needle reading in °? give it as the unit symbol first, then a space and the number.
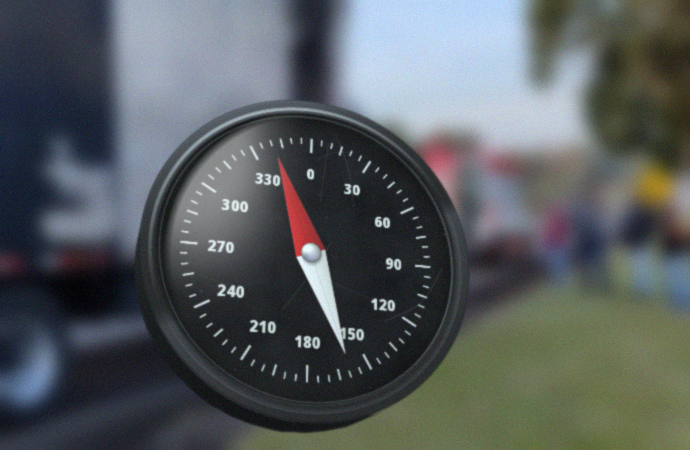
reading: ° 340
